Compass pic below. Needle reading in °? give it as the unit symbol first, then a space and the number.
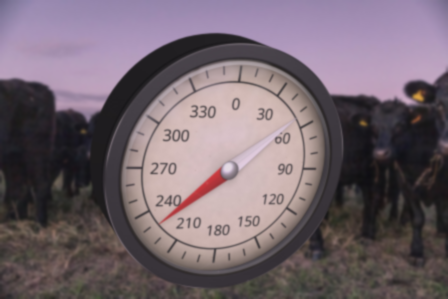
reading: ° 230
